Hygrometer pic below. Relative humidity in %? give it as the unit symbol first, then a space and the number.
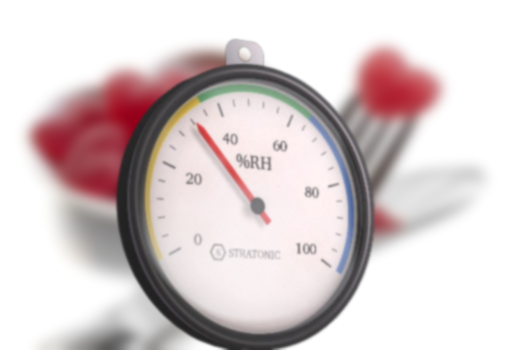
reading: % 32
